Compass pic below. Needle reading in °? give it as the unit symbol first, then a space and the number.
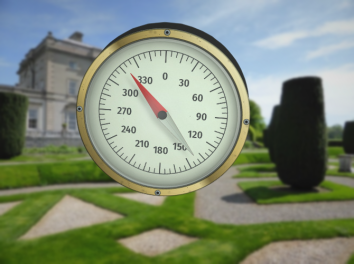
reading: ° 320
